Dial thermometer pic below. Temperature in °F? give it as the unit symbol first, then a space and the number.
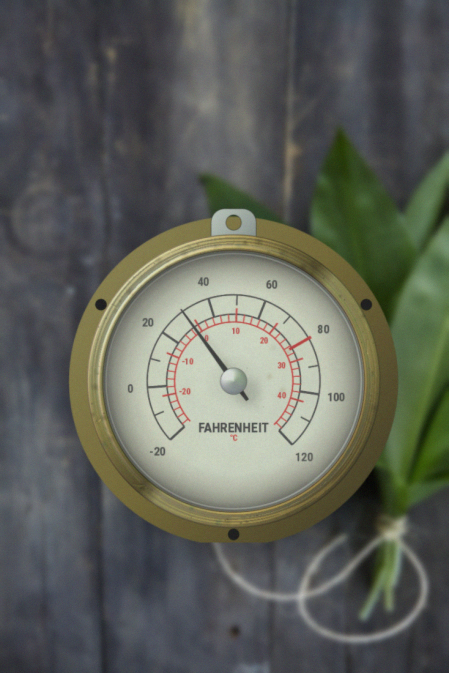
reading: °F 30
